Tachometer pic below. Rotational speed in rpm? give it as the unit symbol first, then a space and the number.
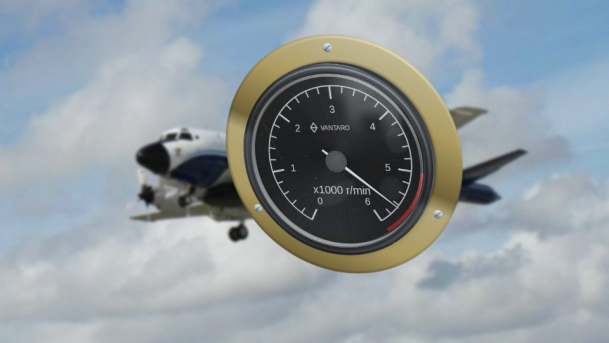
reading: rpm 5600
